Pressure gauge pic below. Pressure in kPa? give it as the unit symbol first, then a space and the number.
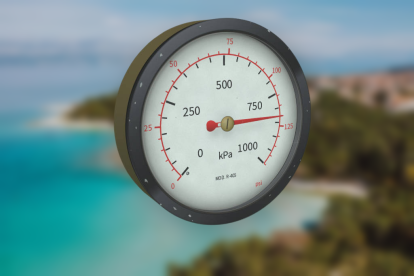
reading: kPa 825
